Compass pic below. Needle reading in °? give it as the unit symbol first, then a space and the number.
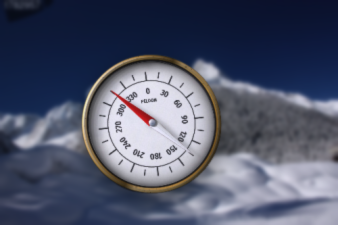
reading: ° 315
